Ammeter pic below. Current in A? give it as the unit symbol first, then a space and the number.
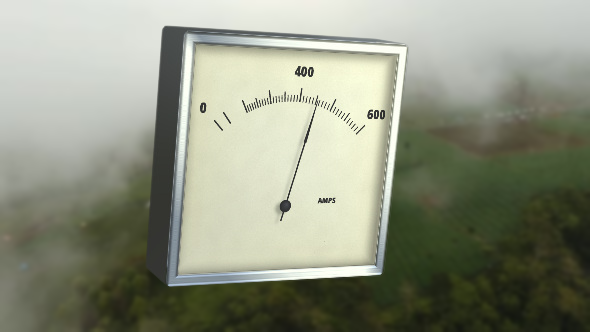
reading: A 450
